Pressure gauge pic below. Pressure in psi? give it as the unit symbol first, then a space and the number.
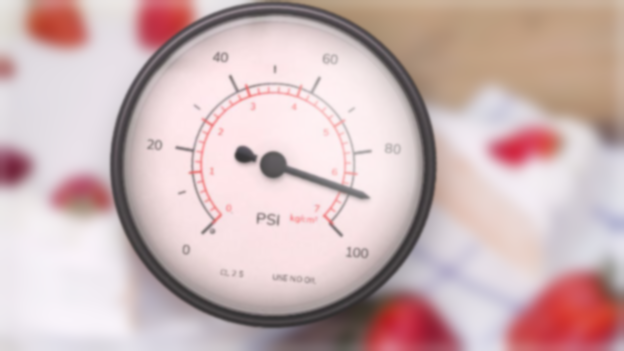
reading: psi 90
